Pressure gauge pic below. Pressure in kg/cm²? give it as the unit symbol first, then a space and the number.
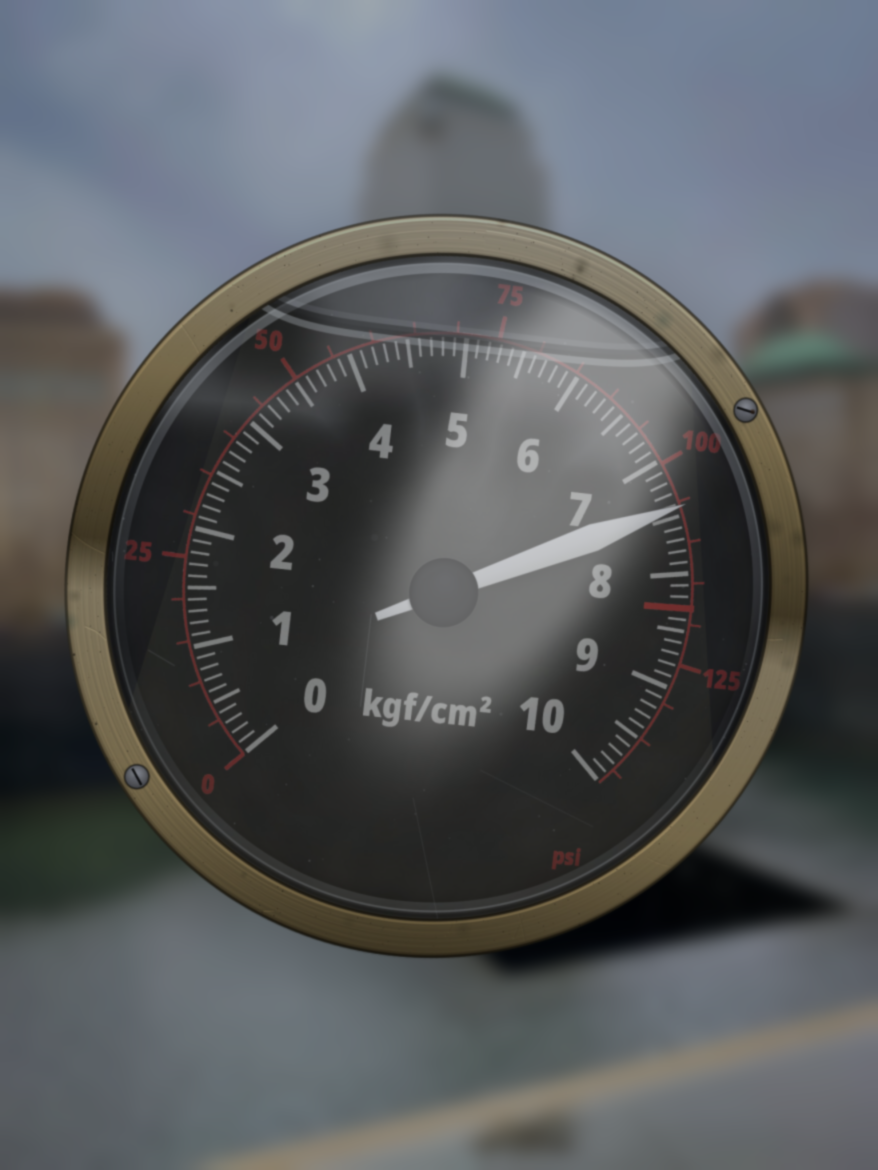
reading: kg/cm² 7.4
